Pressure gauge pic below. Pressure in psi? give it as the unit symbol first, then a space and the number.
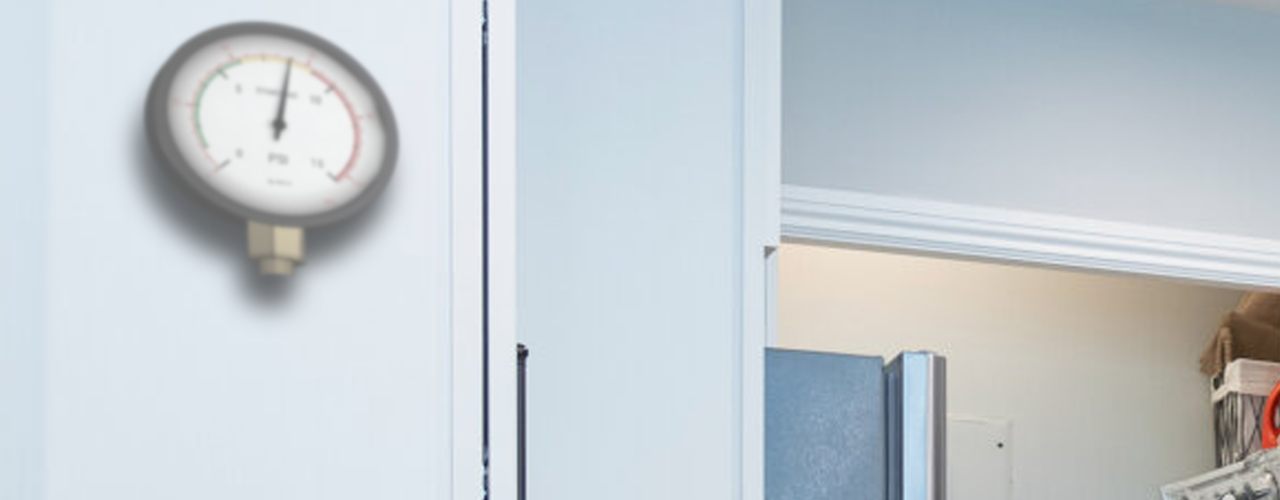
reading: psi 8
